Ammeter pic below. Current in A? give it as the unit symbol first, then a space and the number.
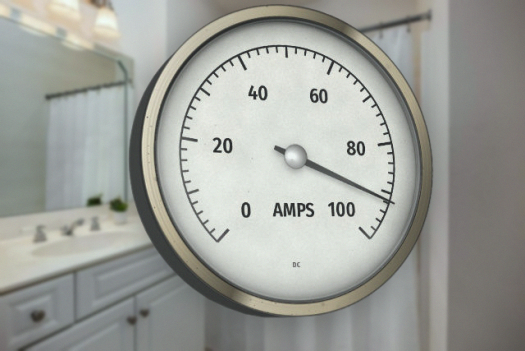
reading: A 92
